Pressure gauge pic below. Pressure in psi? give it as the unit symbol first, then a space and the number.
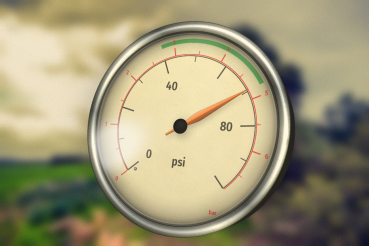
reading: psi 70
